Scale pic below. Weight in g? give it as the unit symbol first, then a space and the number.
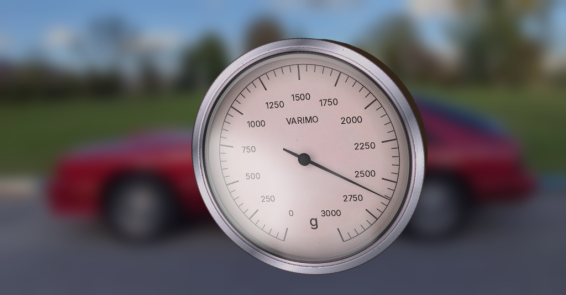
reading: g 2600
